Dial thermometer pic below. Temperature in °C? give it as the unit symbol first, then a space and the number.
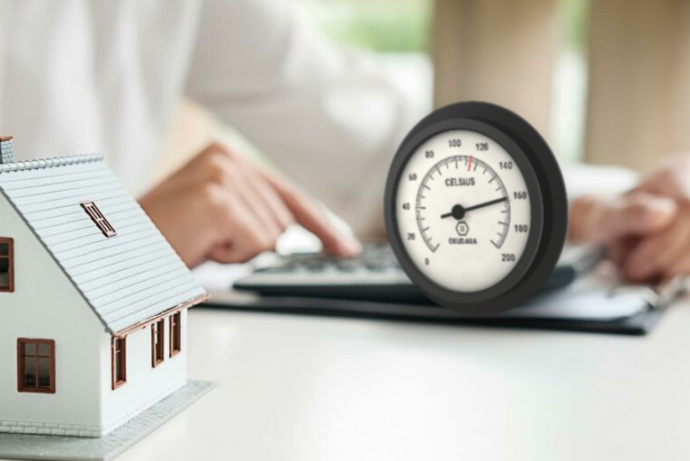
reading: °C 160
